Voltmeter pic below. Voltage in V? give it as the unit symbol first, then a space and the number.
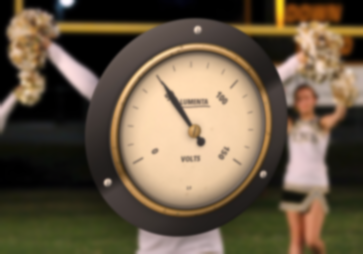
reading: V 50
